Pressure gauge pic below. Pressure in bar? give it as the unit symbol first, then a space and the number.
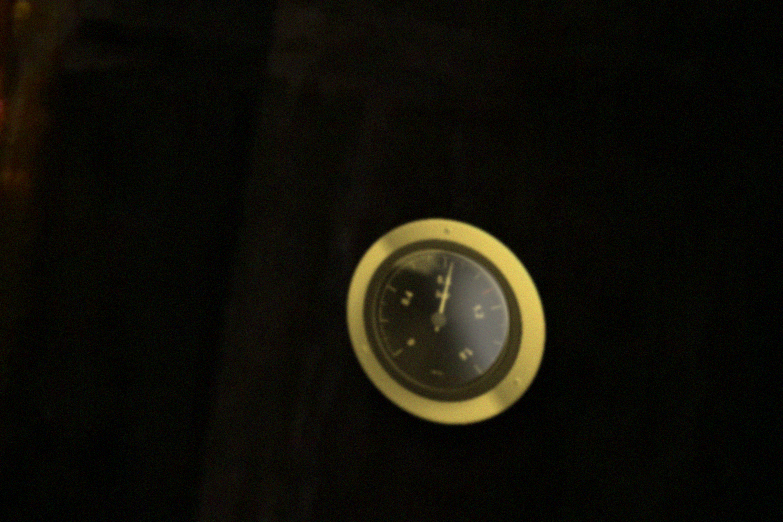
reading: bar 0.85
